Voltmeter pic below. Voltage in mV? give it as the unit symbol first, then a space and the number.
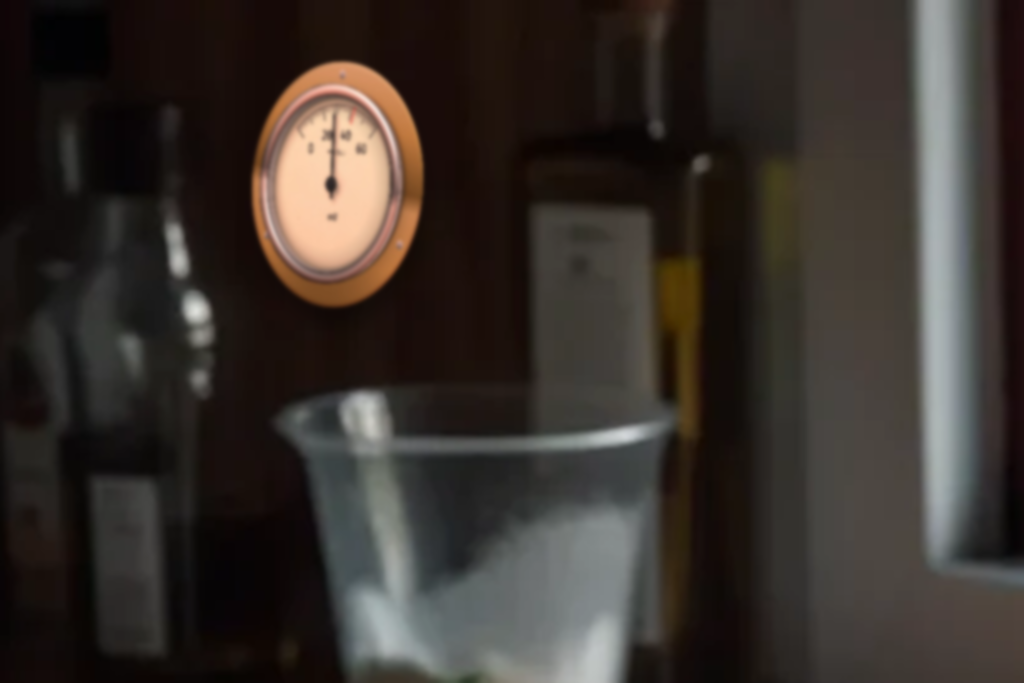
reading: mV 30
